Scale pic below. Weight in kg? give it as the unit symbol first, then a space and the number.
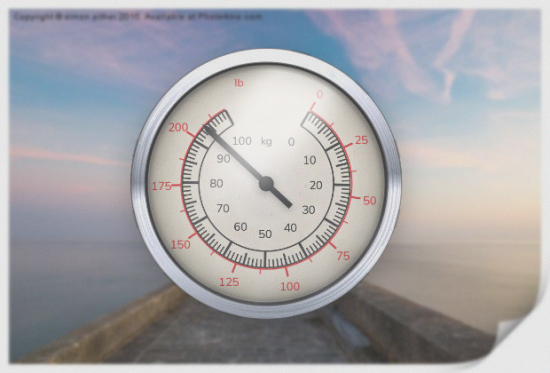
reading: kg 94
